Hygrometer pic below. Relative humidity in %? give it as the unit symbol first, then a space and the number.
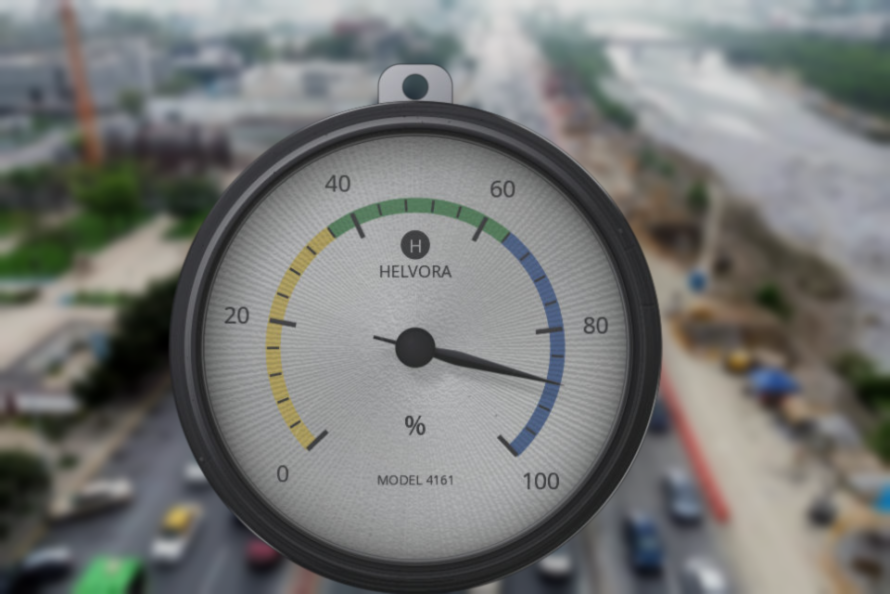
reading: % 88
